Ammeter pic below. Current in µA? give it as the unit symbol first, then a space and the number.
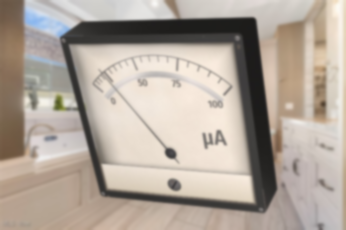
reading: µA 25
